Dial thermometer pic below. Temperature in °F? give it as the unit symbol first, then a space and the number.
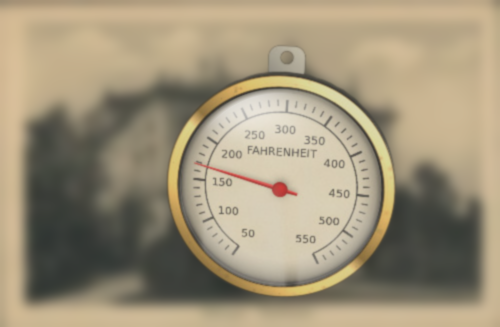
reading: °F 170
